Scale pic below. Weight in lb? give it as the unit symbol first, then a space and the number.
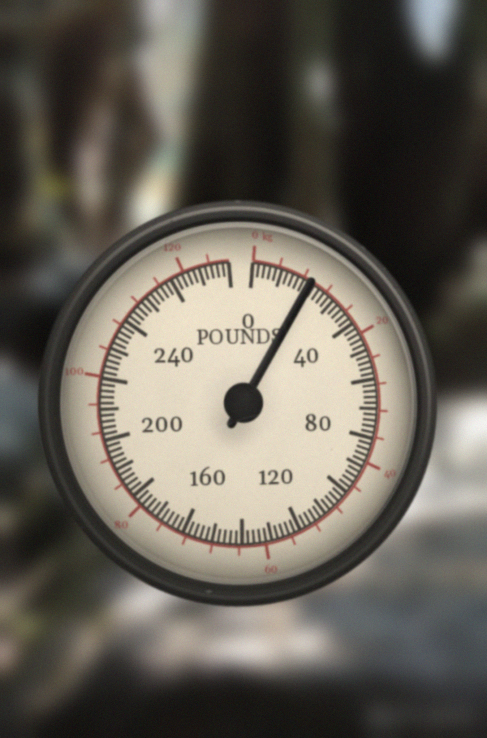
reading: lb 20
